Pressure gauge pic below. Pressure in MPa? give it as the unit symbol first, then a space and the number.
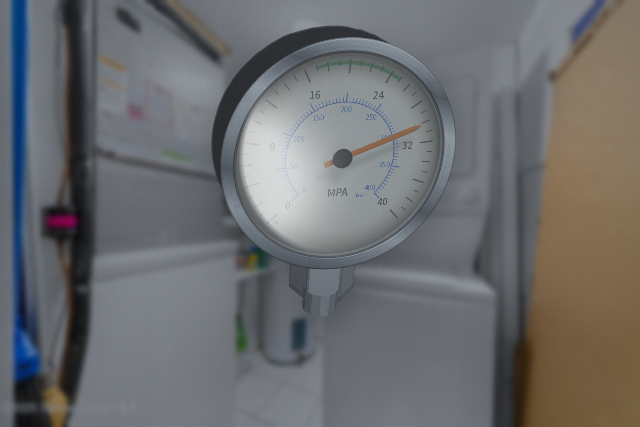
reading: MPa 30
